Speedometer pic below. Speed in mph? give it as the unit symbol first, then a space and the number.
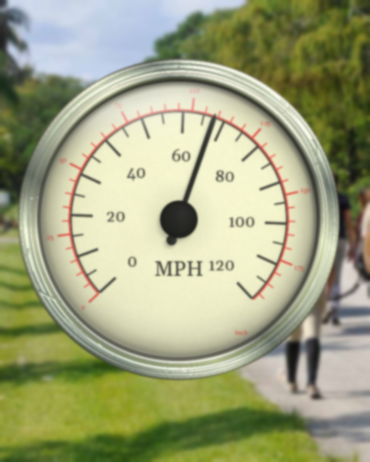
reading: mph 67.5
